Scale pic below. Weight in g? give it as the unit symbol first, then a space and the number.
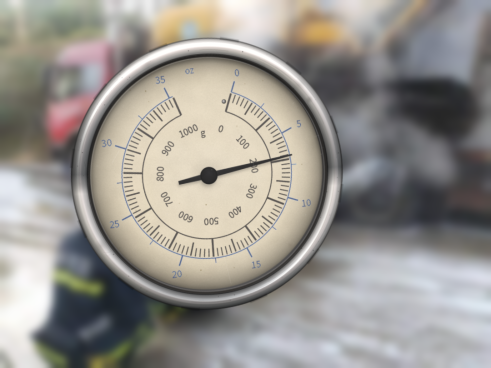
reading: g 190
